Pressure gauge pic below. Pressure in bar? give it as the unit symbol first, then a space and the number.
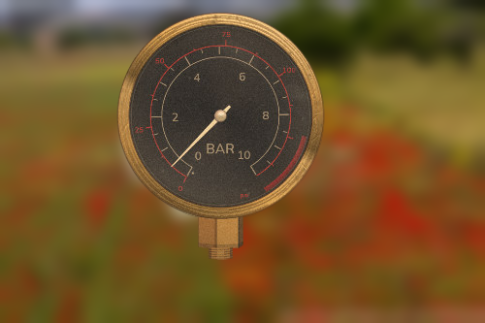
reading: bar 0.5
